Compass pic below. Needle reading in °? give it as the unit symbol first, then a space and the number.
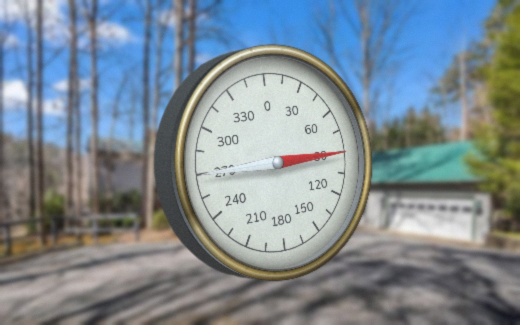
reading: ° 90
